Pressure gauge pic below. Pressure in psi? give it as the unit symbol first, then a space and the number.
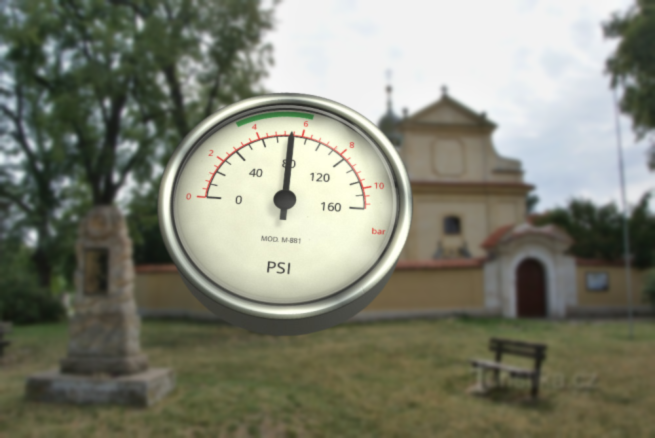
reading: psi 80
